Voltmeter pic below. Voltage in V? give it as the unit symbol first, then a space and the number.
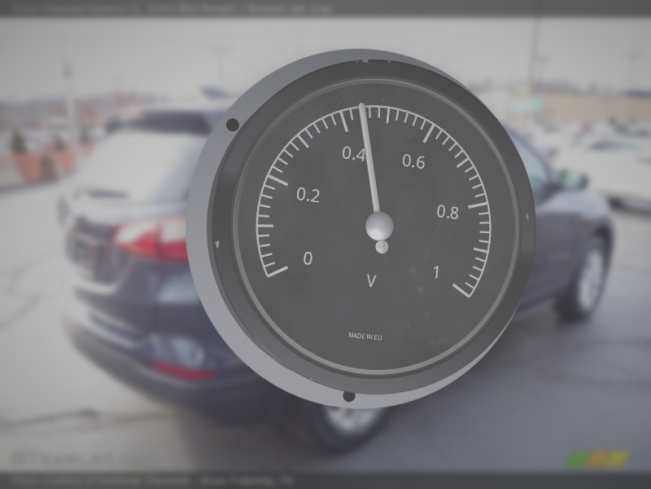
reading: V 0.44
